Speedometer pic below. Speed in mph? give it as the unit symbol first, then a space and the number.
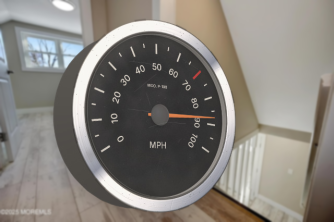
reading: mph 87.5
